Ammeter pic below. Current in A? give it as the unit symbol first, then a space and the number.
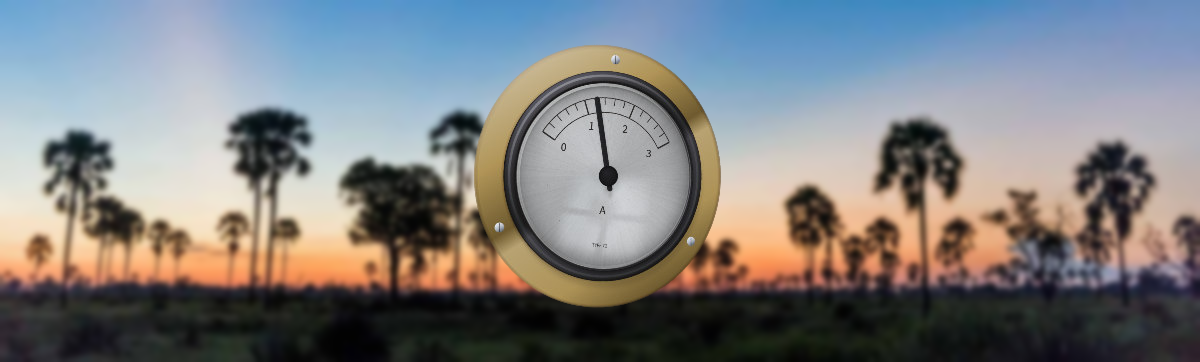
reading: A 1.2
